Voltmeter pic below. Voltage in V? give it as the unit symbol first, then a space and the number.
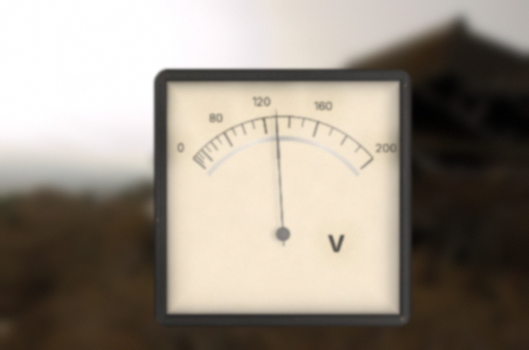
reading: V 130
